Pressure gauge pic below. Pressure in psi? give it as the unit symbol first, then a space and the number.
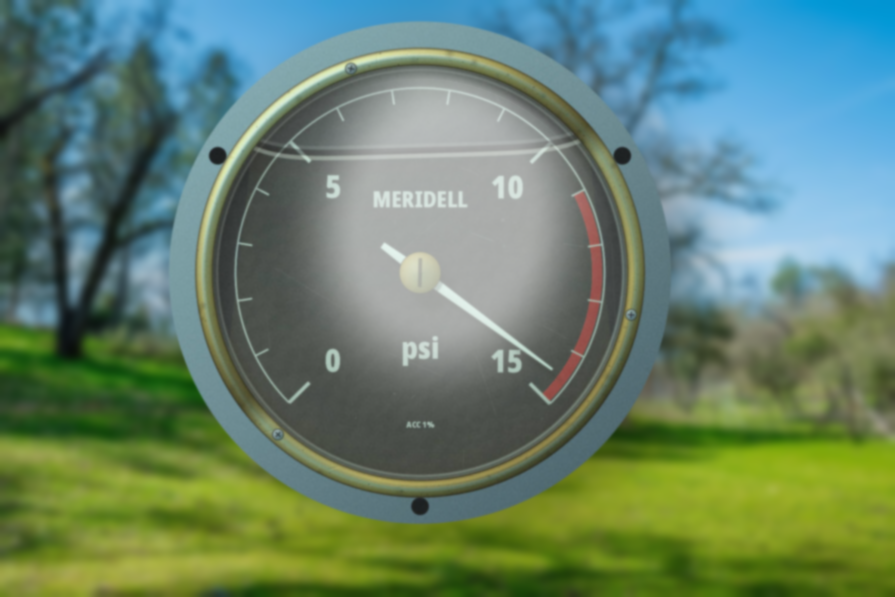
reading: psi 14.5
